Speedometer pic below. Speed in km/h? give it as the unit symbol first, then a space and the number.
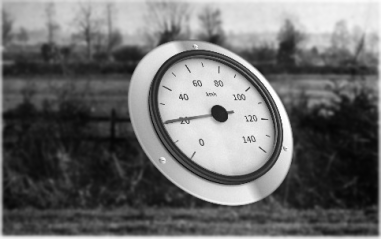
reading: km/h 20
